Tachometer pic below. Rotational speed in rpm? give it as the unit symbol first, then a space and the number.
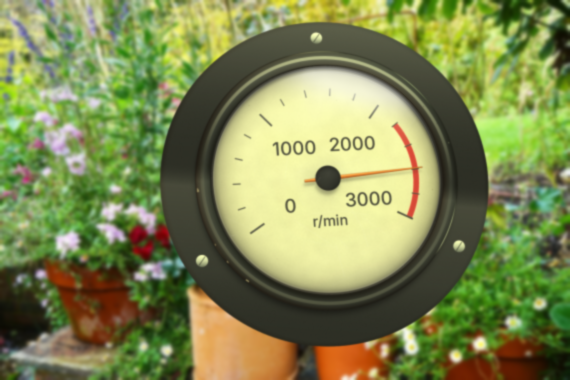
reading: rpm 2600
